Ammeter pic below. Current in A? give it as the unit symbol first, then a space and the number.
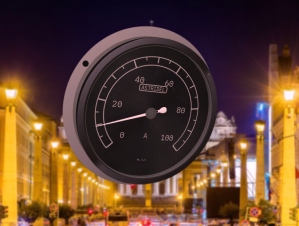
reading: A 10
